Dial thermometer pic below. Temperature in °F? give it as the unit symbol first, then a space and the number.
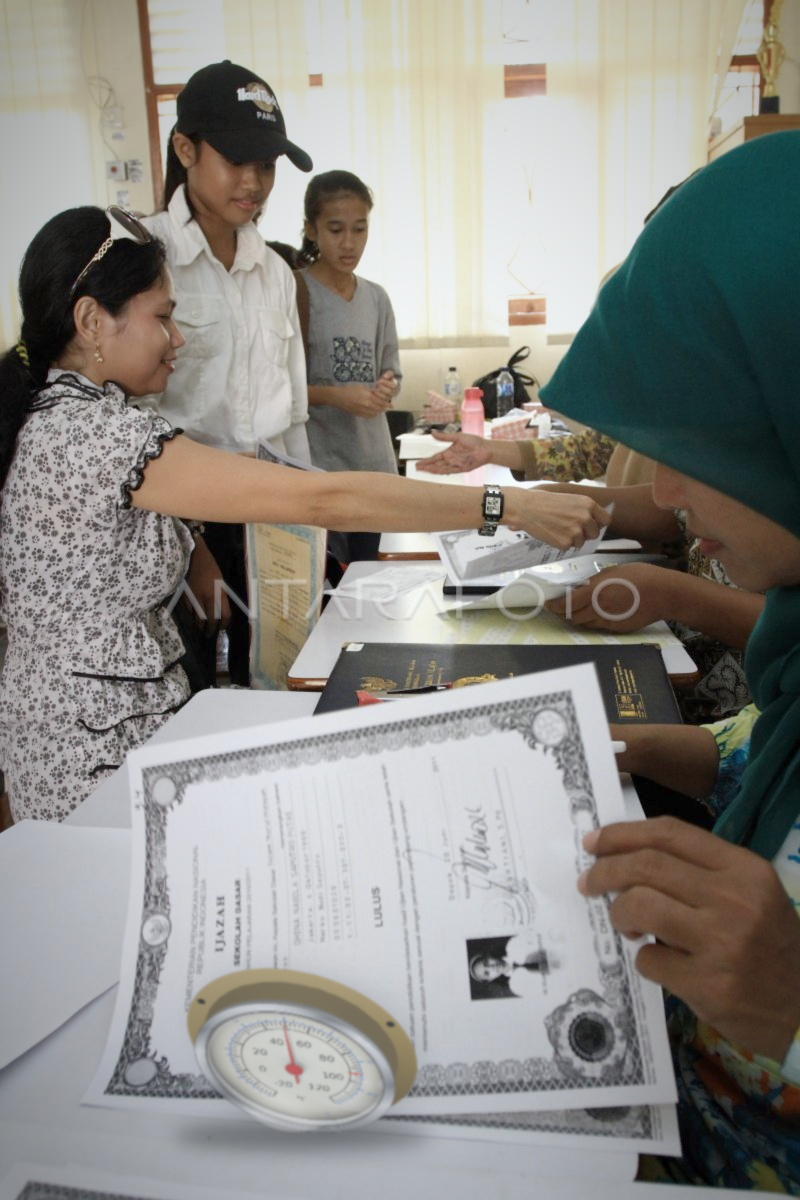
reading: °F 50
